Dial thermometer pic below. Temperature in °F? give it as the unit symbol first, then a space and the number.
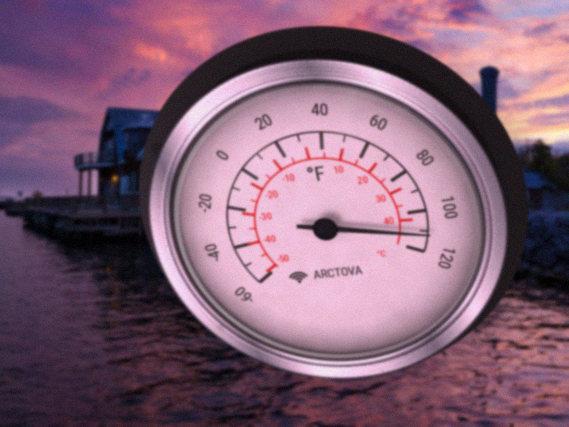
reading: °F 110
